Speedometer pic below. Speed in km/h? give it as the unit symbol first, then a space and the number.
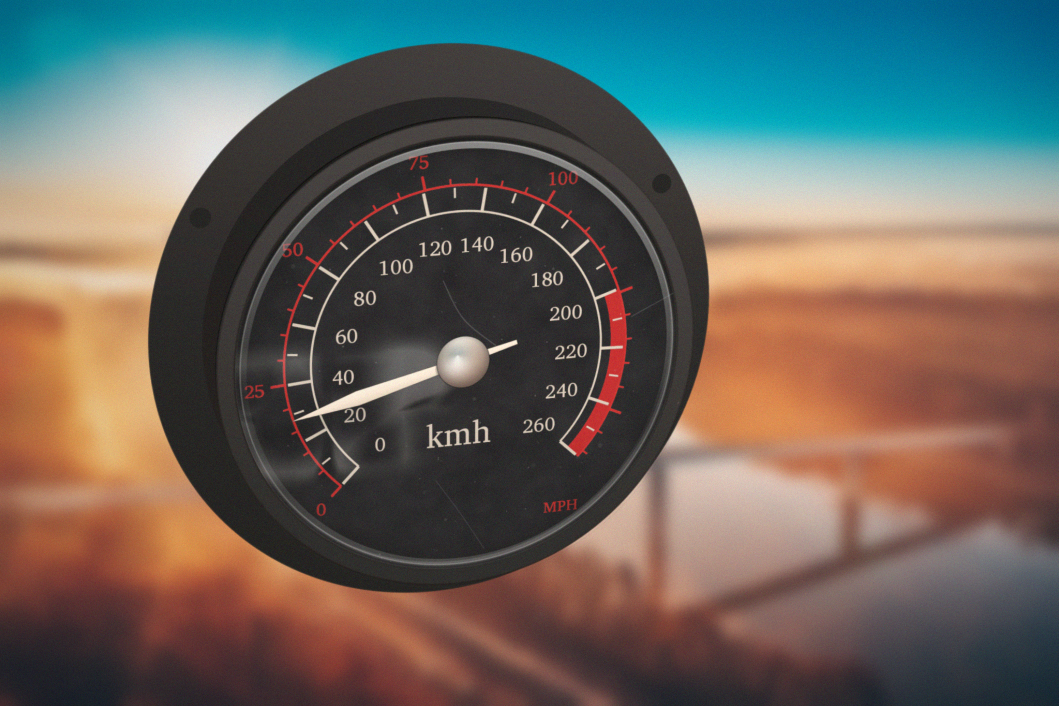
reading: km/h 30
